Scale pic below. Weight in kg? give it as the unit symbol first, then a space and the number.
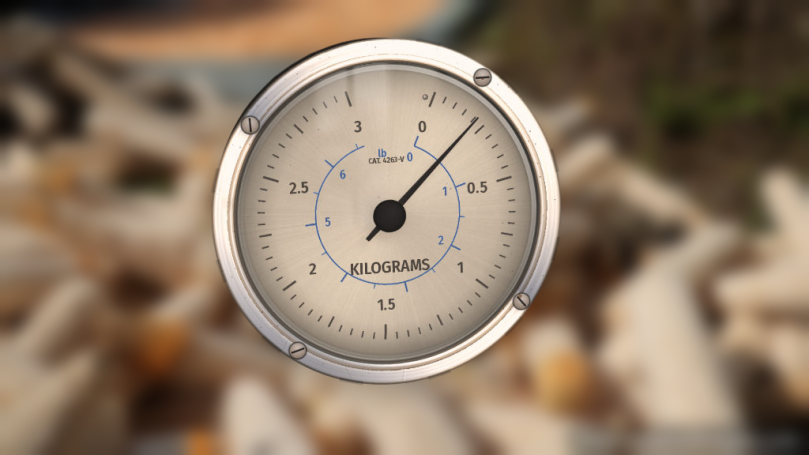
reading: kg 0.2
